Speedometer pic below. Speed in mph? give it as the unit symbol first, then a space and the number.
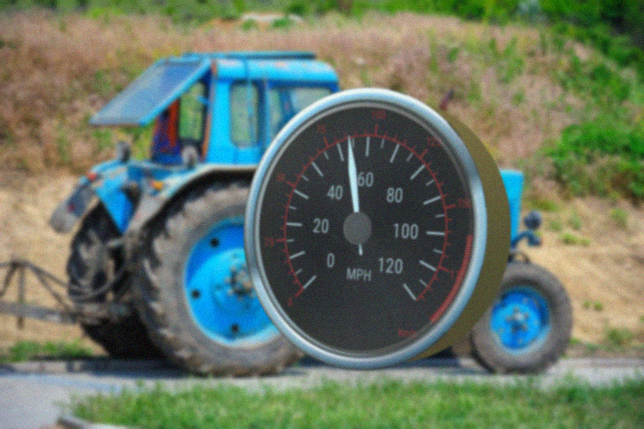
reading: mph 55
